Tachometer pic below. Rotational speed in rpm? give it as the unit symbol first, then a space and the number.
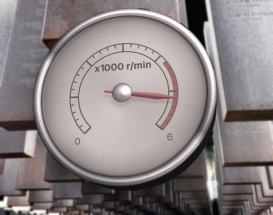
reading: rpm 5200
